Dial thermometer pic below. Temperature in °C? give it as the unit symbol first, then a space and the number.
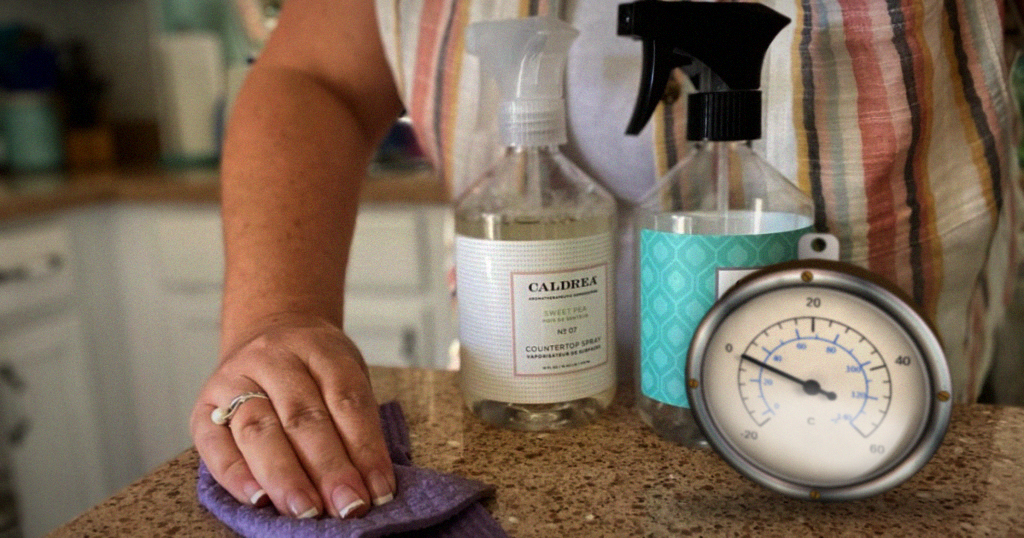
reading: °C 0
